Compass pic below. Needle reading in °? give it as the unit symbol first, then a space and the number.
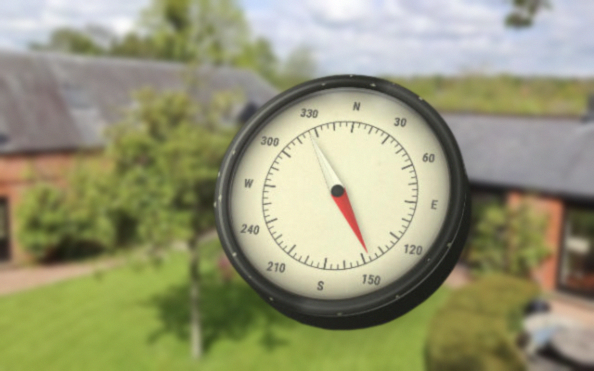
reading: ° 145
